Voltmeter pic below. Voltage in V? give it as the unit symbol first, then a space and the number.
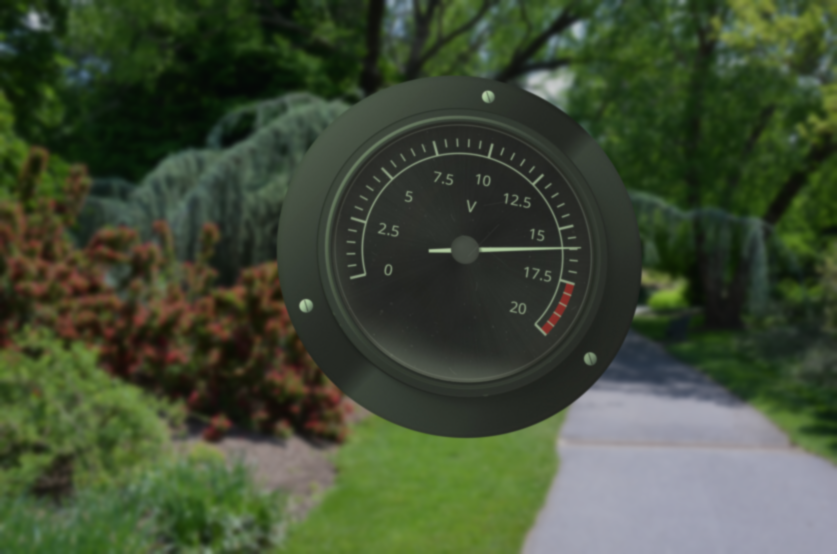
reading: V 16
